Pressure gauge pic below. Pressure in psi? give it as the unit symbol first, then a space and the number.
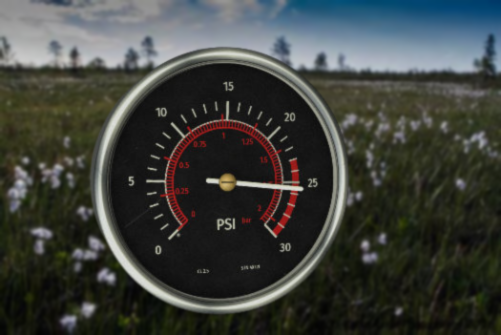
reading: psi 25.5
